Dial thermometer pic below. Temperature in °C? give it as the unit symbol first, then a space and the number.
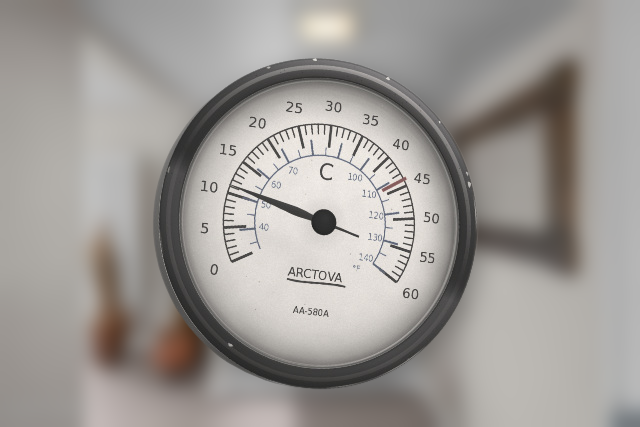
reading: °C 11
